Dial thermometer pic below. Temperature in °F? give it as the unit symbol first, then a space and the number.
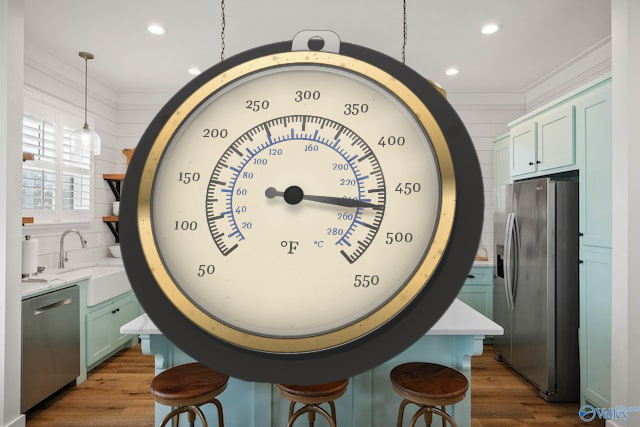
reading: °F 475
